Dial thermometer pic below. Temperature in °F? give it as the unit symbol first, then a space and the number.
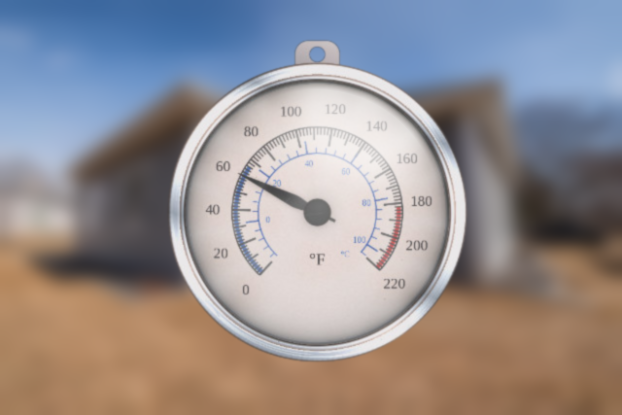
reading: °F 60
